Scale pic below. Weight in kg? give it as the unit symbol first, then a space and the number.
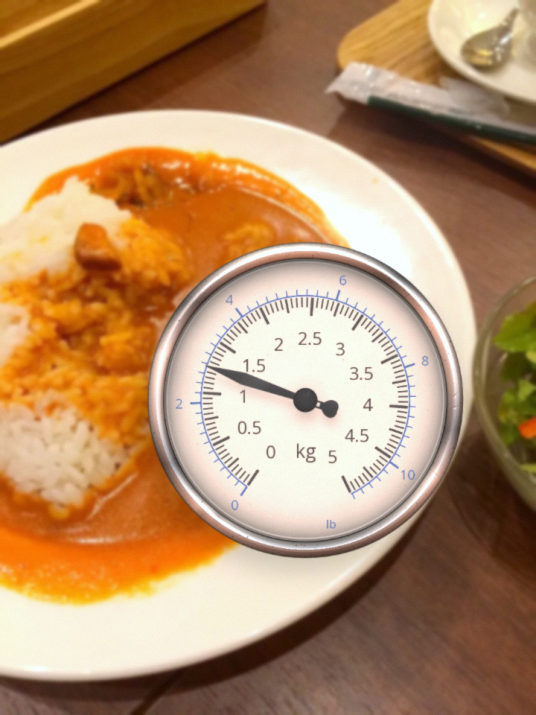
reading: kg 1.25
